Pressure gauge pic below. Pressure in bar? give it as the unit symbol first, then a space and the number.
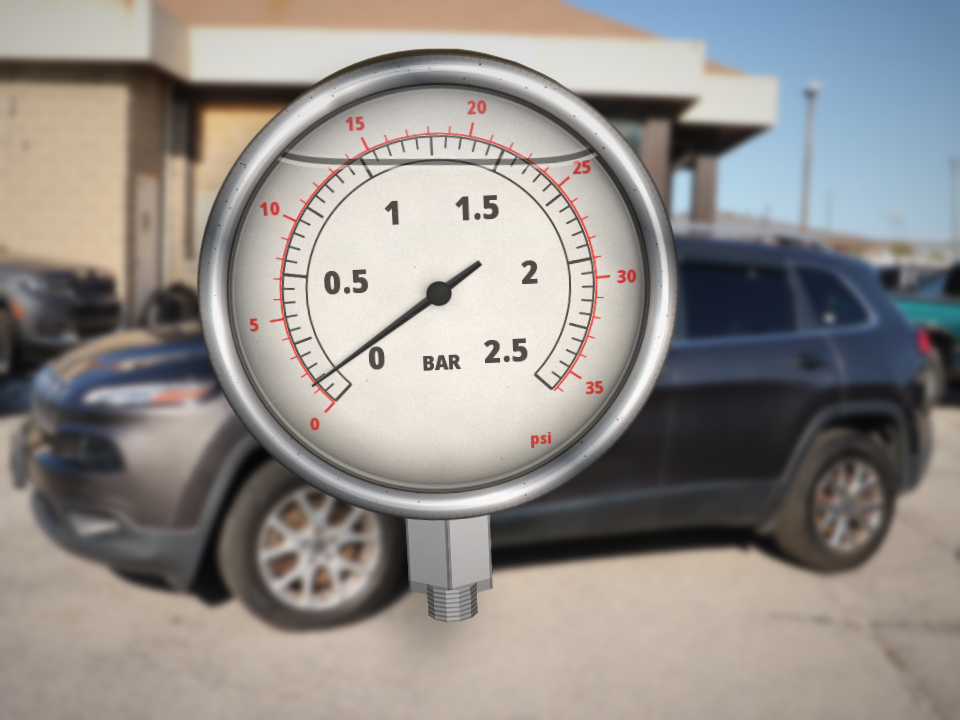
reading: bar 0.1
